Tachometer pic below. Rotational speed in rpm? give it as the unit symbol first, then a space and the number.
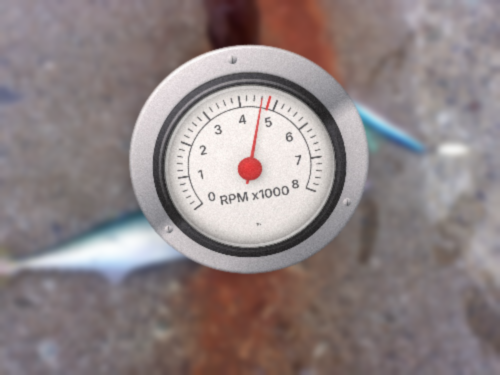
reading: rpm 4600
